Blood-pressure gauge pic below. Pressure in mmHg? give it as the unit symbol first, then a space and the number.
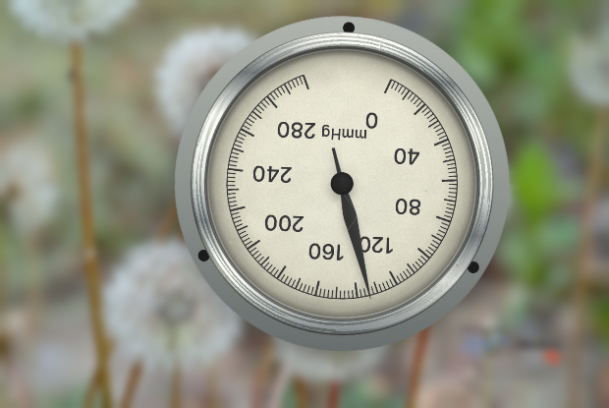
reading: mmHg 134
